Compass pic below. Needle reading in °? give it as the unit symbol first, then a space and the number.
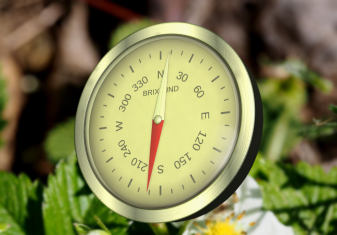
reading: ° 190
